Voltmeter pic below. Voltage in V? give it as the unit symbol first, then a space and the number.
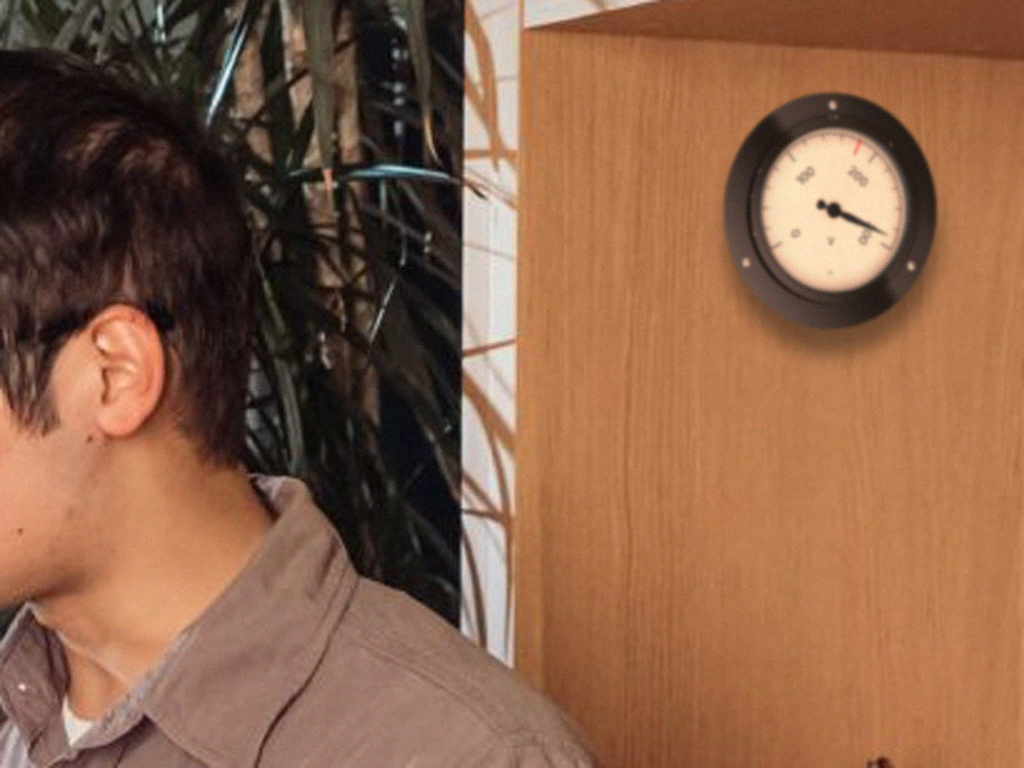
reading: V 290
